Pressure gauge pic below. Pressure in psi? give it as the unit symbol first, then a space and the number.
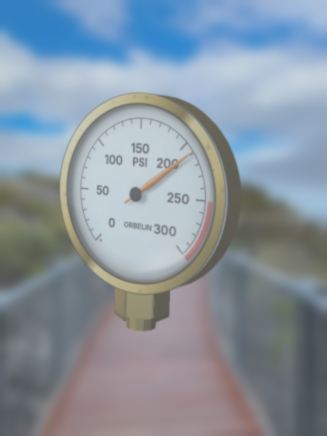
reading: psi 210
